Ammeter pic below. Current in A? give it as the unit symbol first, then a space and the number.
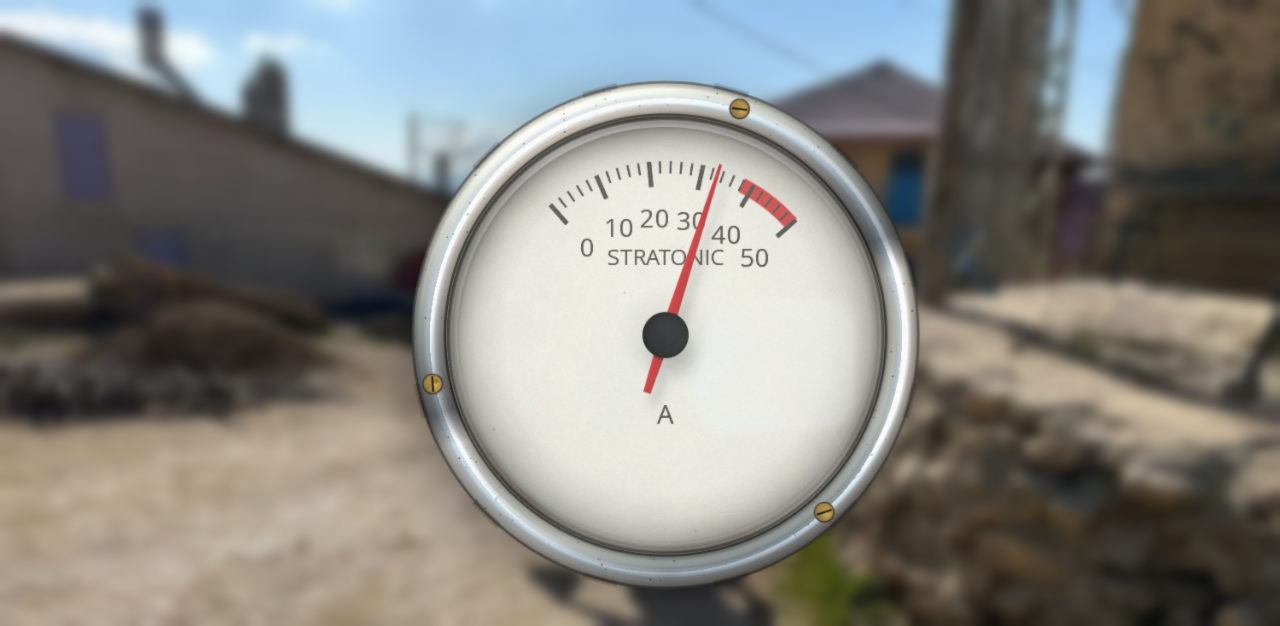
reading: A 33
